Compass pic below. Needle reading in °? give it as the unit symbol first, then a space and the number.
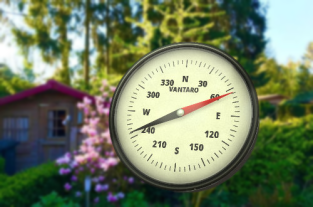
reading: ° 65
